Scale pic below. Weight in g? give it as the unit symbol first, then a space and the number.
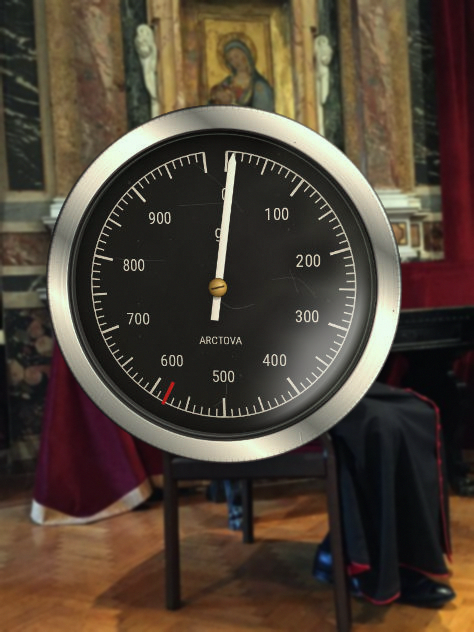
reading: g 10
